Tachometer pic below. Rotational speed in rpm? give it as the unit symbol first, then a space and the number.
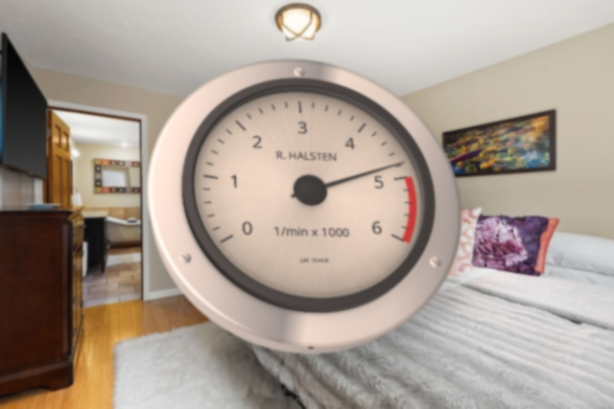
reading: rpm 4800
